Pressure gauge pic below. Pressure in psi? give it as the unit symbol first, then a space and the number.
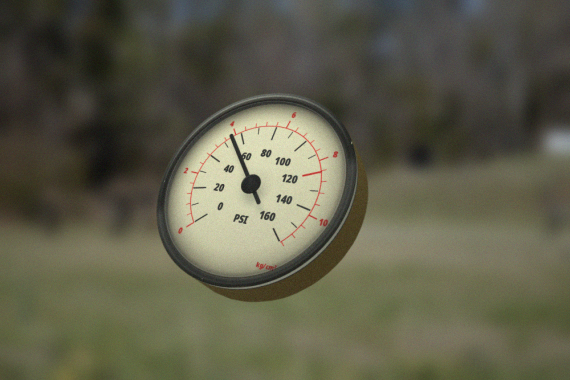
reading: psi 55
